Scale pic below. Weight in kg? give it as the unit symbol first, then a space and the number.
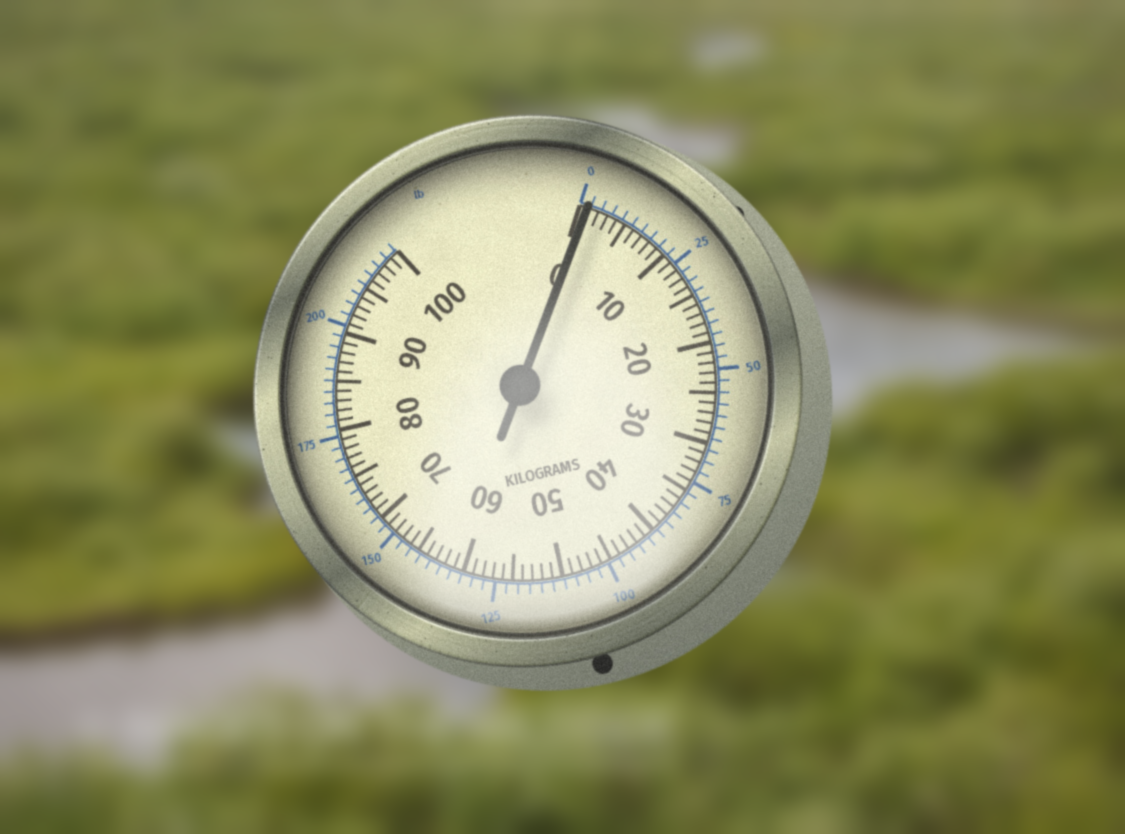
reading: kg 1
